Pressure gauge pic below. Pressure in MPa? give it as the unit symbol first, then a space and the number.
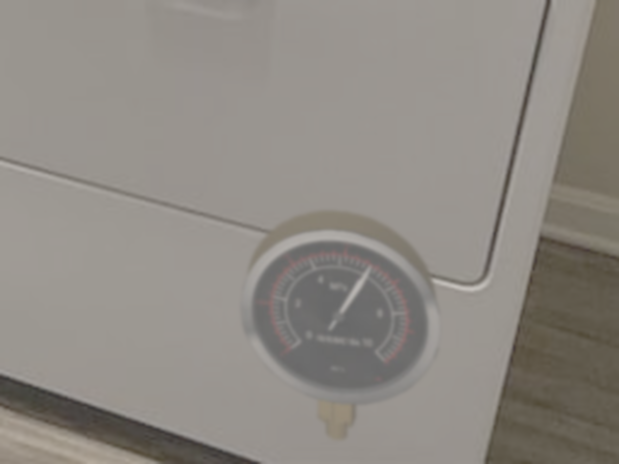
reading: MPa 6
